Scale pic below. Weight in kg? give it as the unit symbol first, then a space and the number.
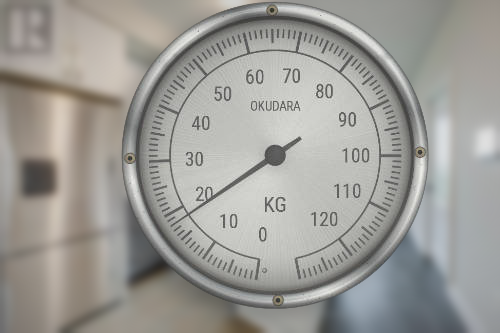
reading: kg 18
